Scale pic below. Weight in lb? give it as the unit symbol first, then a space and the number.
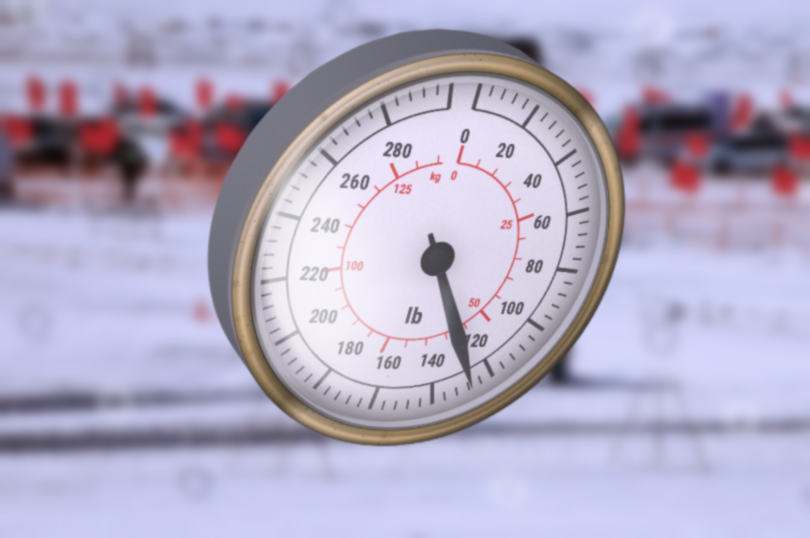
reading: lb 128
